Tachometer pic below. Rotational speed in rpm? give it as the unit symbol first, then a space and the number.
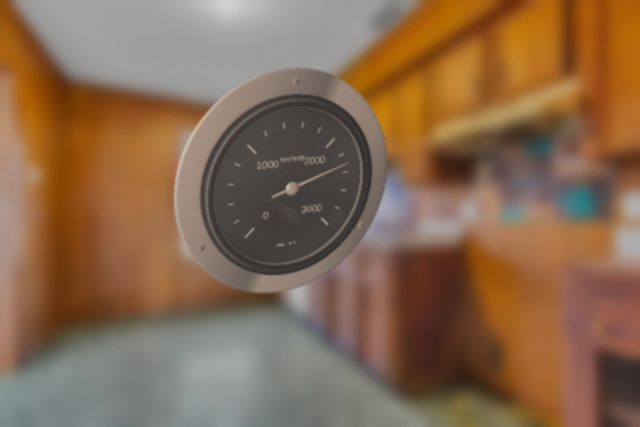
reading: rpm 2300
